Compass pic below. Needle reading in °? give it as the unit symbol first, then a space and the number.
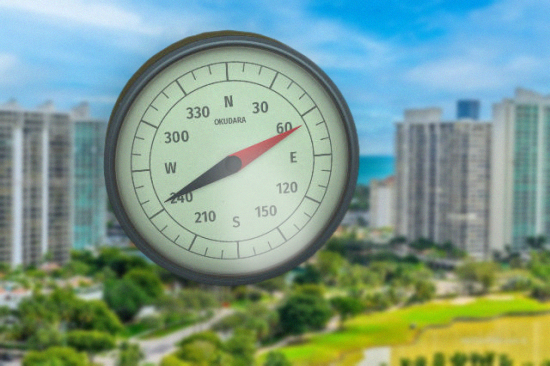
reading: ° 65
